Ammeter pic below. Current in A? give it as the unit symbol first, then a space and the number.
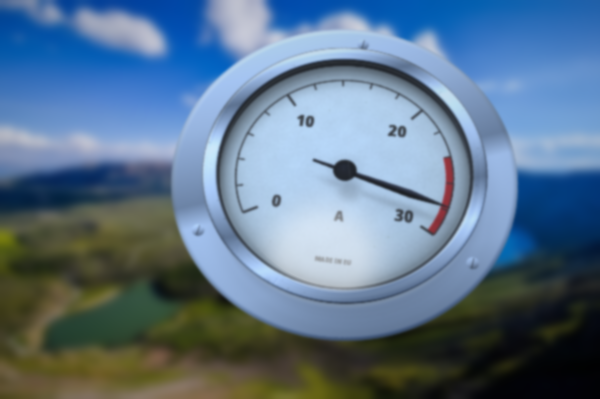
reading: A 28
